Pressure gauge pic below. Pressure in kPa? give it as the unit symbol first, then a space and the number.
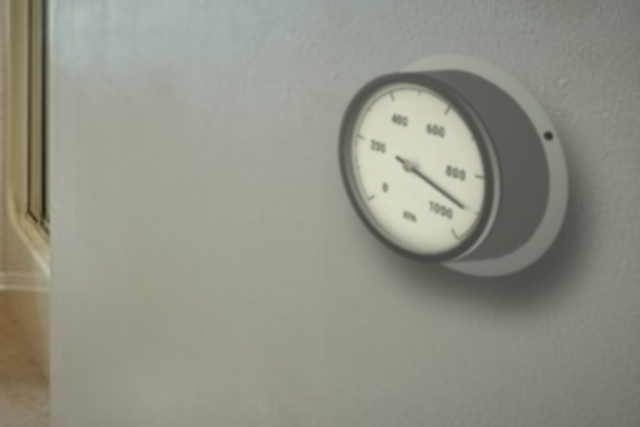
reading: kPa 900
